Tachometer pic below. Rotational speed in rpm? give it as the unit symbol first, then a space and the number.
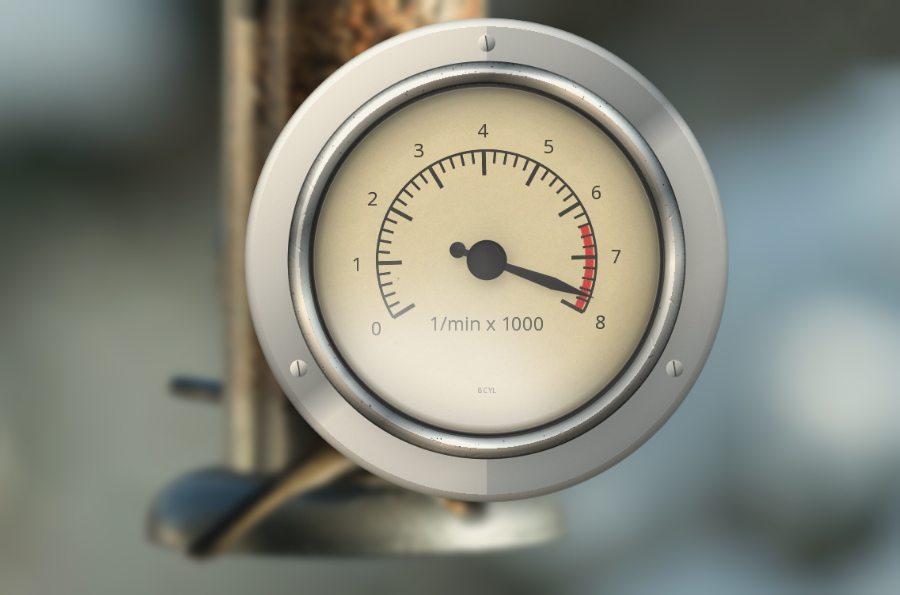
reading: rpm 7700
